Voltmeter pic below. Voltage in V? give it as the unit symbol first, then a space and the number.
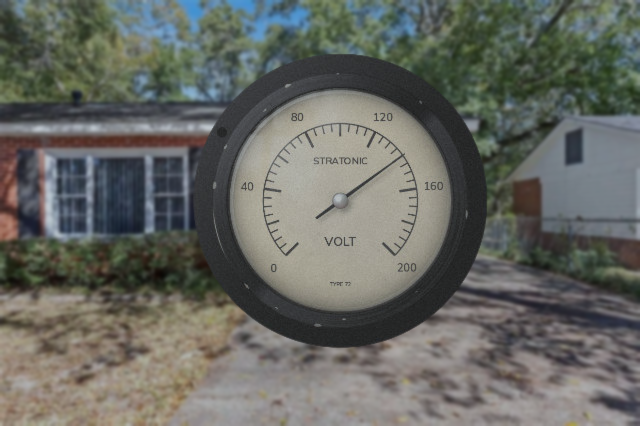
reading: V 140
